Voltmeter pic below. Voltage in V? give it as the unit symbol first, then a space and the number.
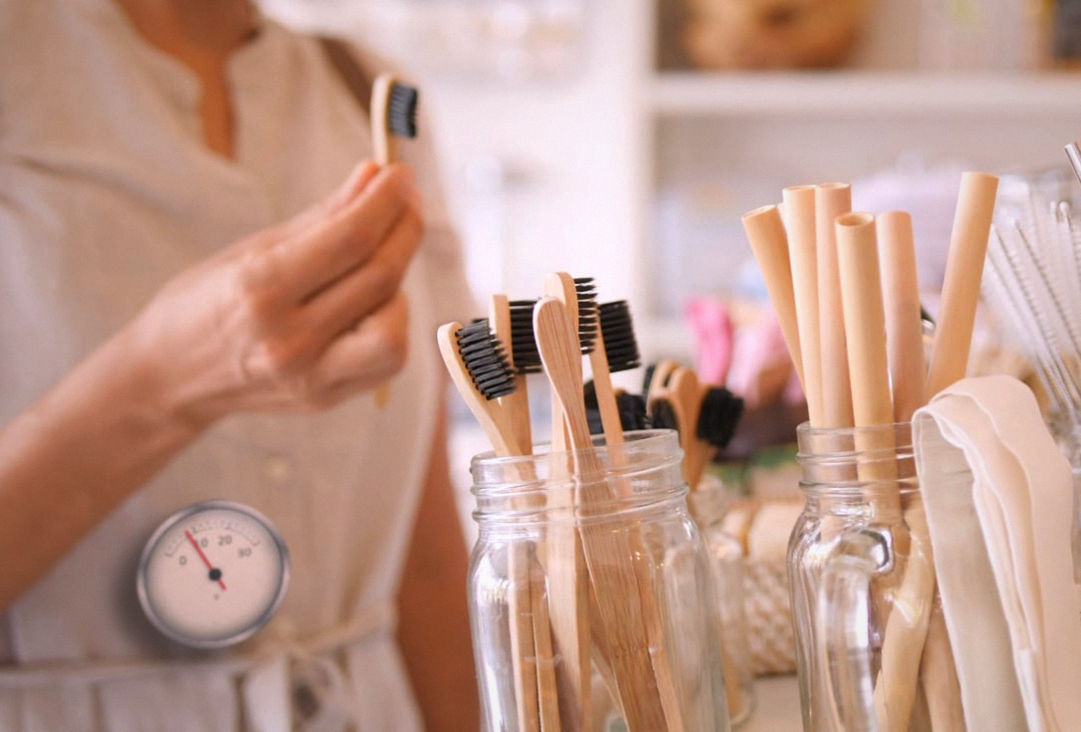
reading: V 8
